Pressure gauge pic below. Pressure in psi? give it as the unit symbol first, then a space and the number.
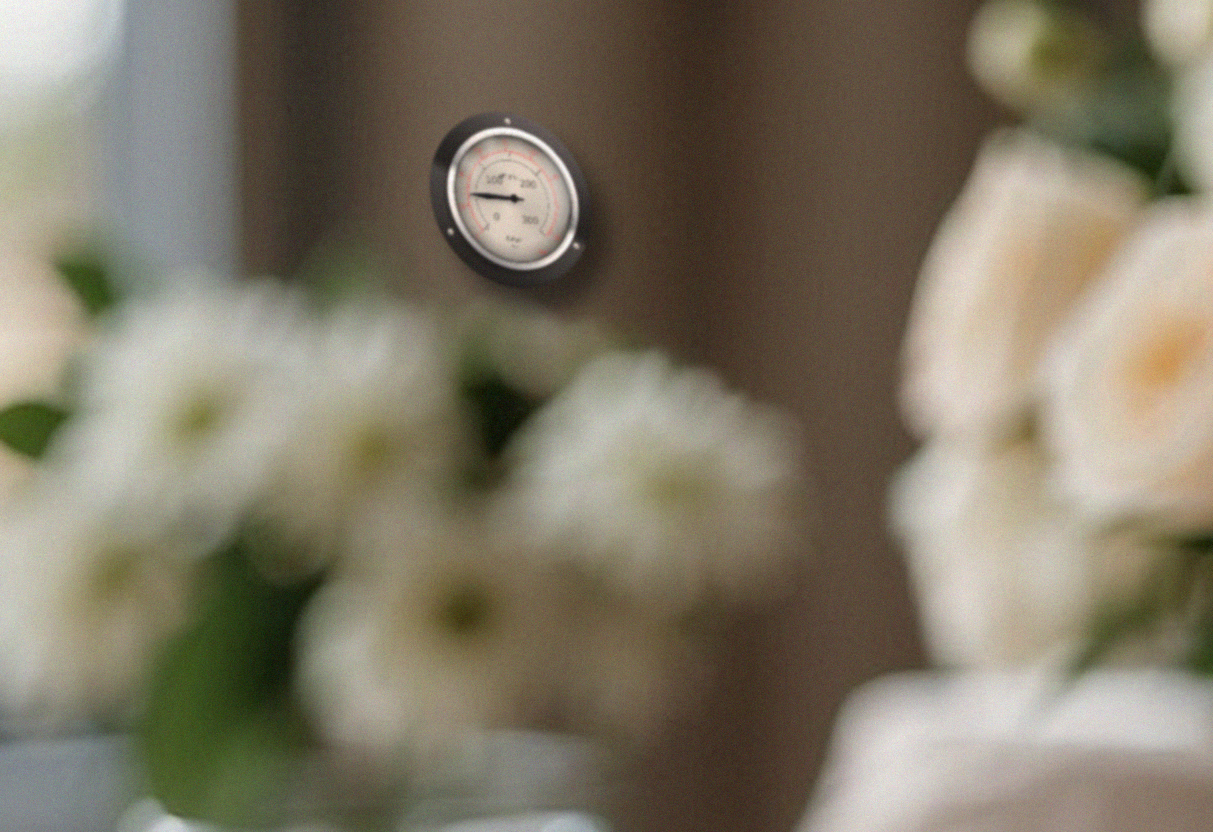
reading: psi 50
